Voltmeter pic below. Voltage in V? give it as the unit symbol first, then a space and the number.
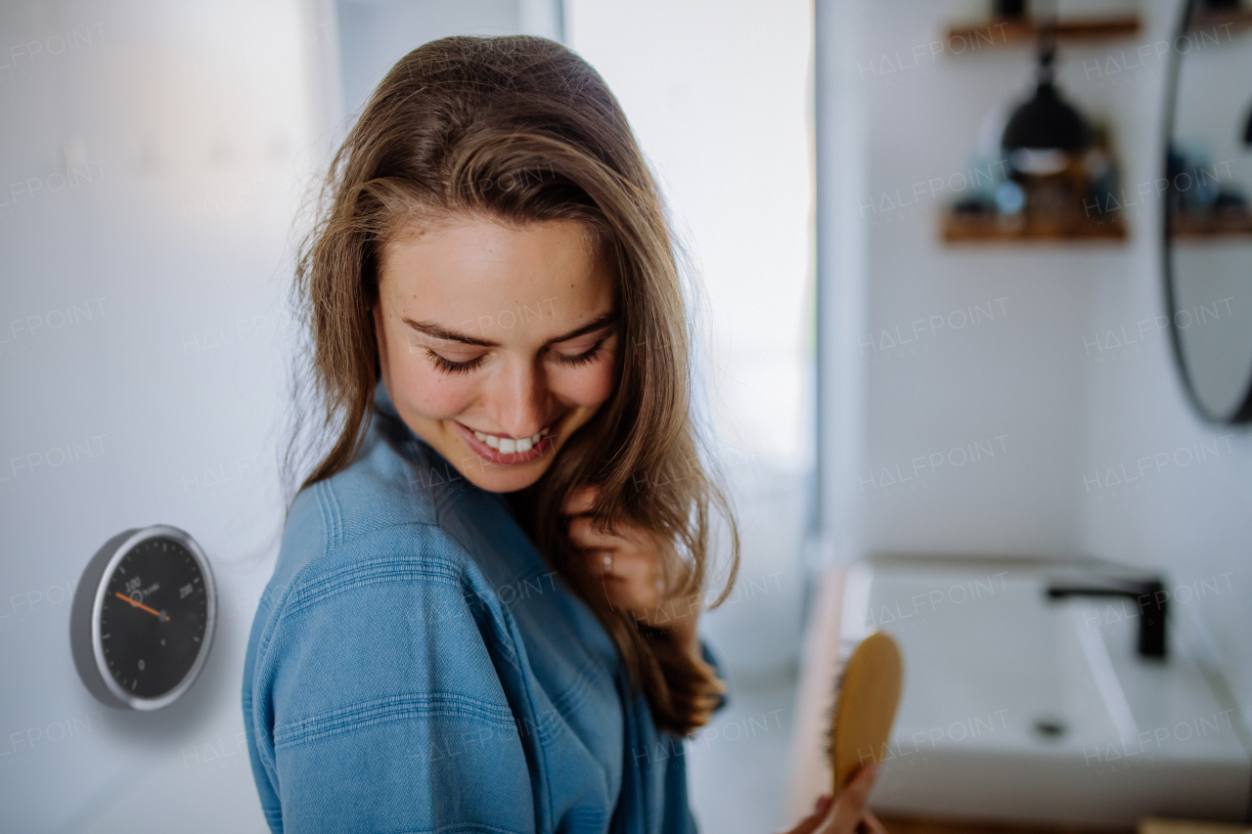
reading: V 80
